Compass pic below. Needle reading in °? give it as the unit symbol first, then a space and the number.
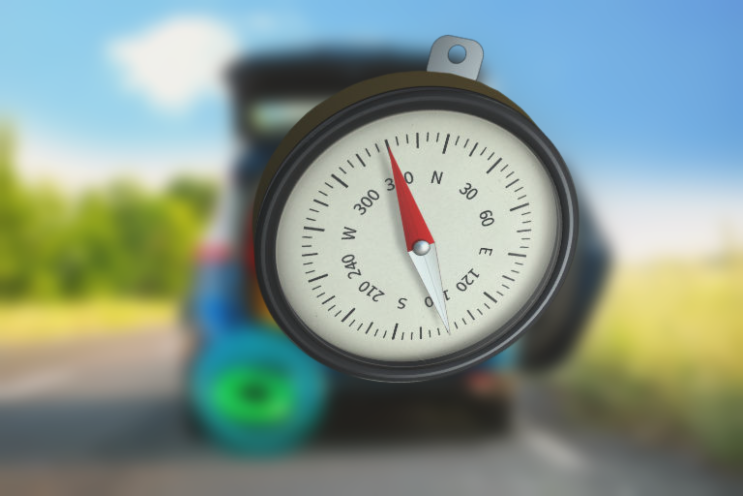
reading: ° 330
